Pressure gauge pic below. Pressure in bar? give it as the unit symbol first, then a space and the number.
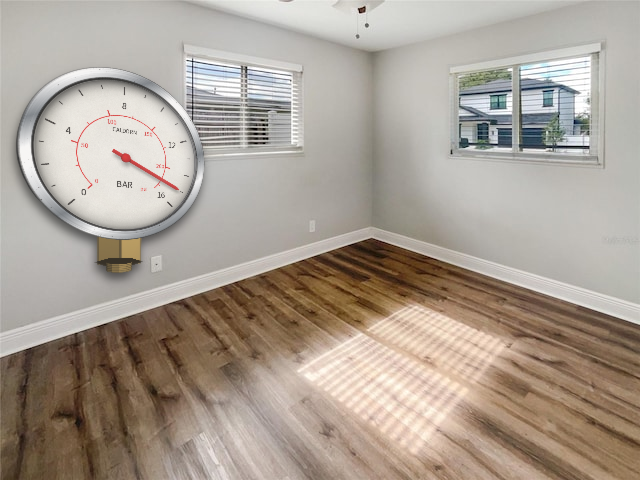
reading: bar 15
